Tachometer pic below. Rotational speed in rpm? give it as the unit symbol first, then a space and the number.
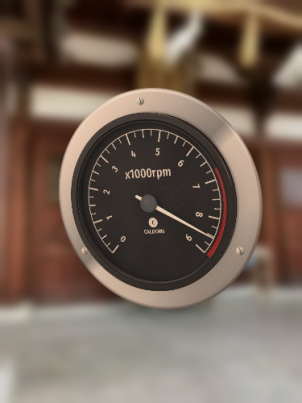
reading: rpm 8500
